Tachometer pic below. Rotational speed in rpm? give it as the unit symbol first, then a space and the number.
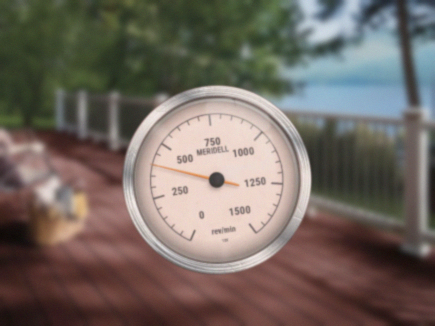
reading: rpm 400
